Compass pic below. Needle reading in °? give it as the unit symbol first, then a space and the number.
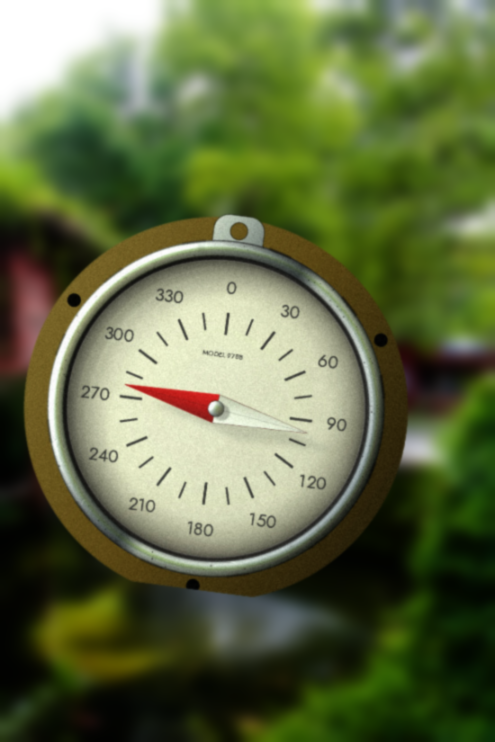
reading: ° 277.5
